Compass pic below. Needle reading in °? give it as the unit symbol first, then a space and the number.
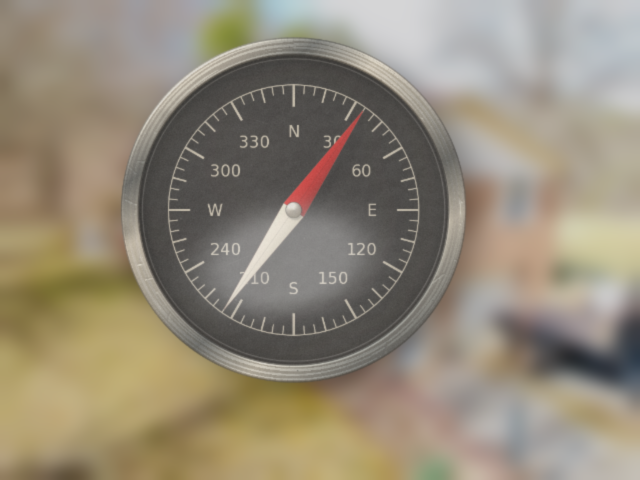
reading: ° 35
